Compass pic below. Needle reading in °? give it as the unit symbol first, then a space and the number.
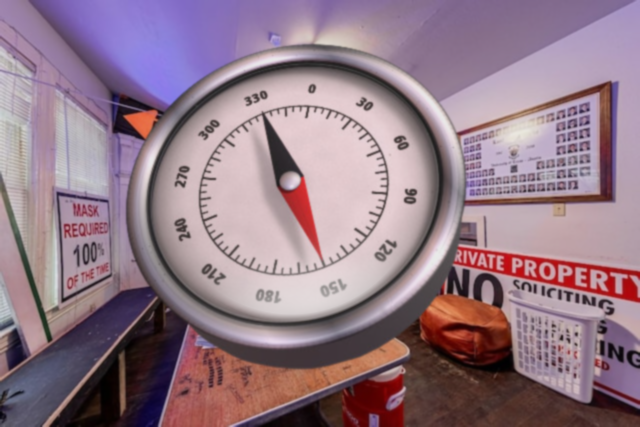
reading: ° 150
